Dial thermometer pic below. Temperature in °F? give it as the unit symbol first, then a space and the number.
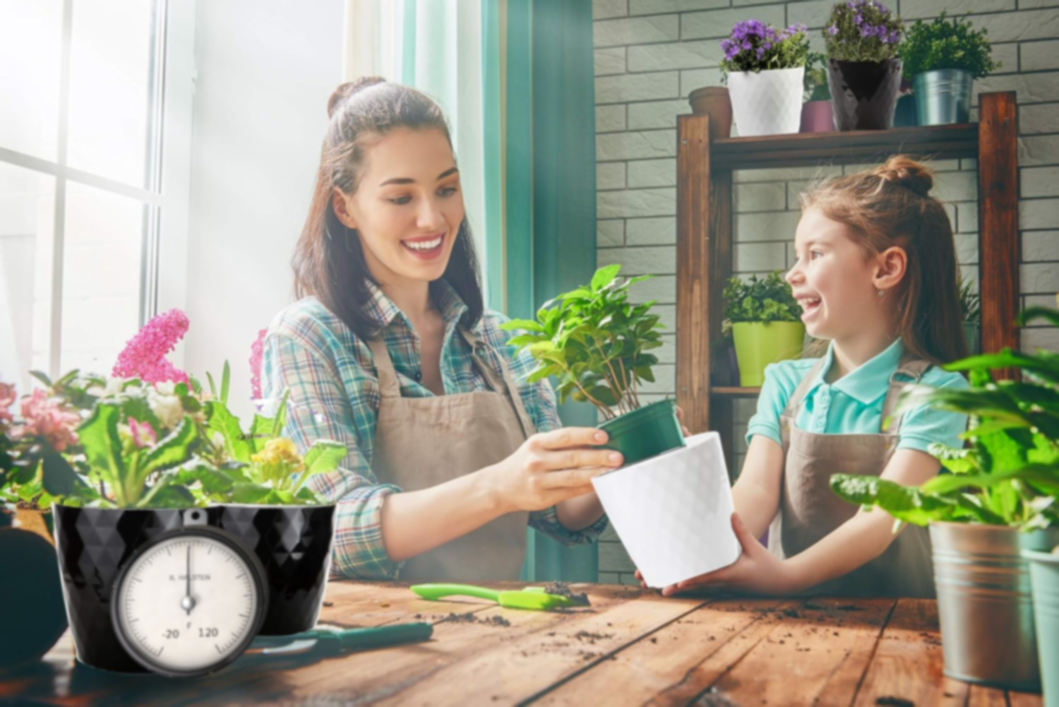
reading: °F 50
